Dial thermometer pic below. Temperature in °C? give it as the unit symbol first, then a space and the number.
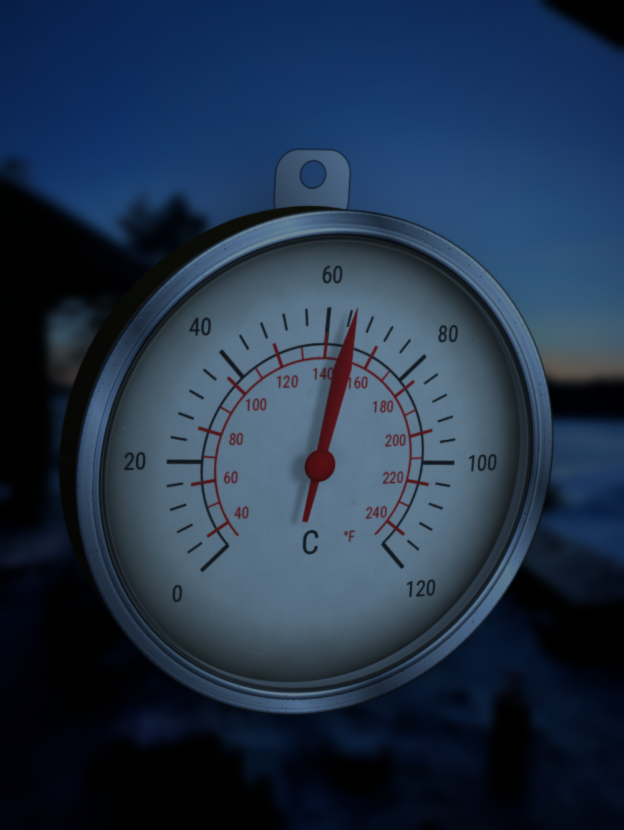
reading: °C 64
